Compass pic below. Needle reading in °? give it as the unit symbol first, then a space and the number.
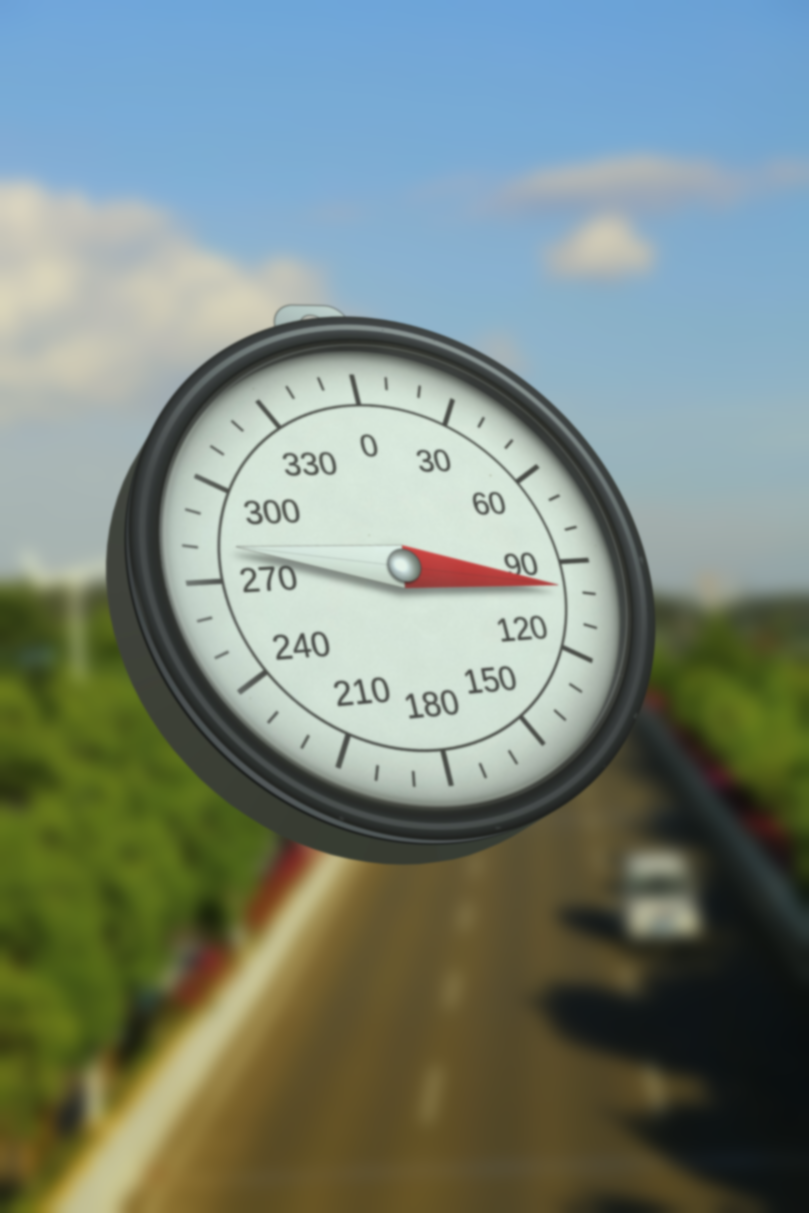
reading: ° 100
